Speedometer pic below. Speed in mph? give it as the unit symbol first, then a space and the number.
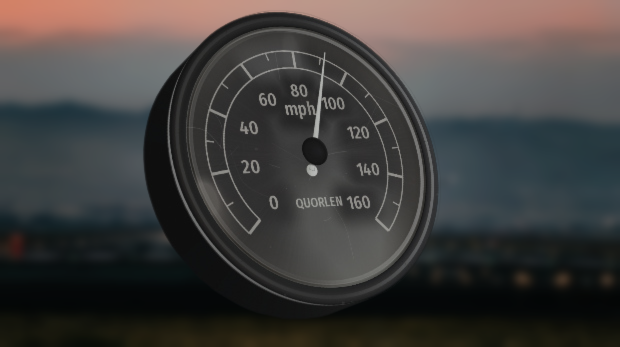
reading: mph 90
